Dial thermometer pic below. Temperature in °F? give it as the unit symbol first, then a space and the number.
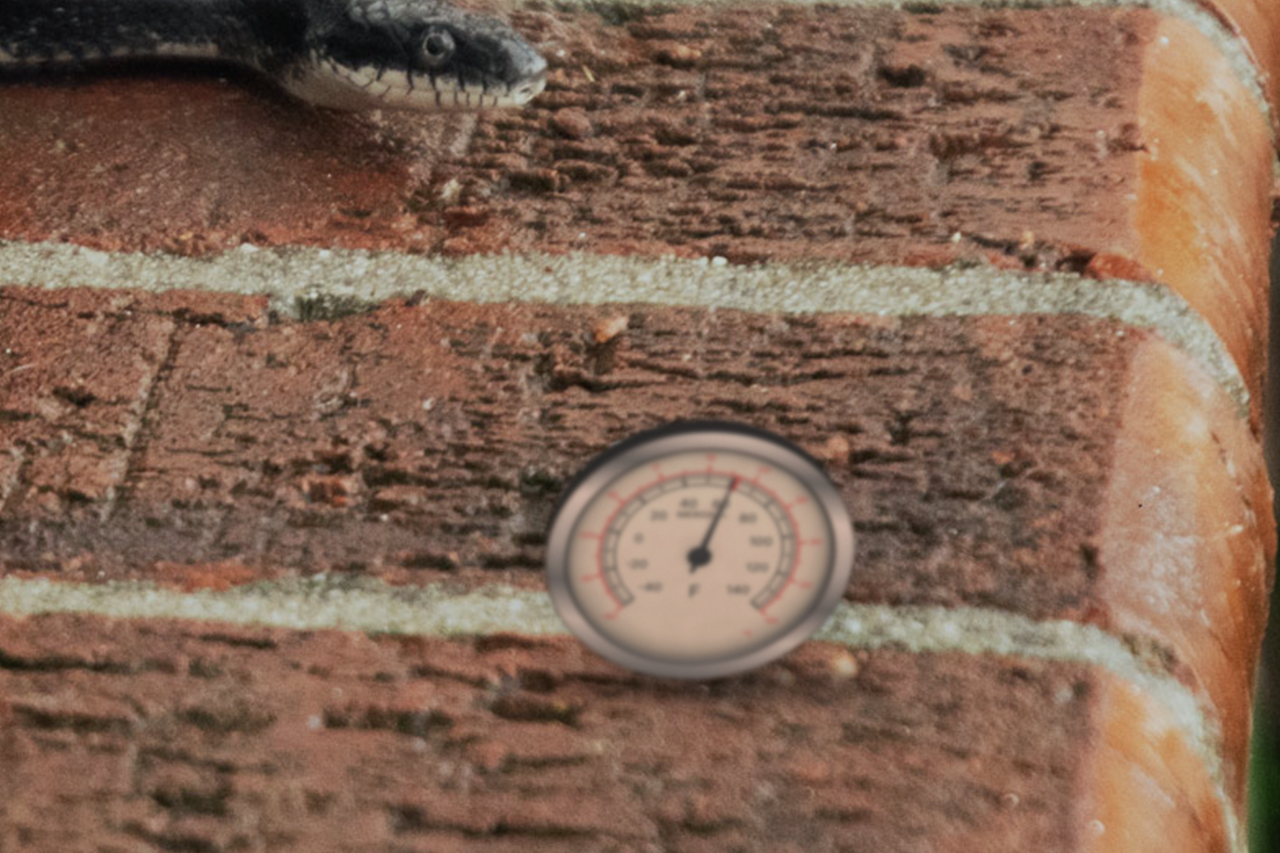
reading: °F 60
